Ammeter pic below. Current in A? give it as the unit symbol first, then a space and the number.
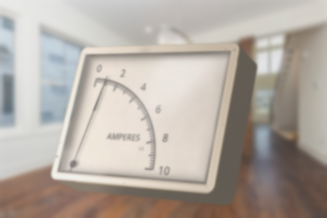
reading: A 1
